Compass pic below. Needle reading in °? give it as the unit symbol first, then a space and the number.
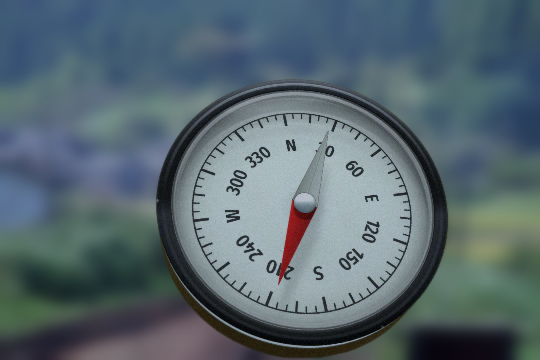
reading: ° 207.5
